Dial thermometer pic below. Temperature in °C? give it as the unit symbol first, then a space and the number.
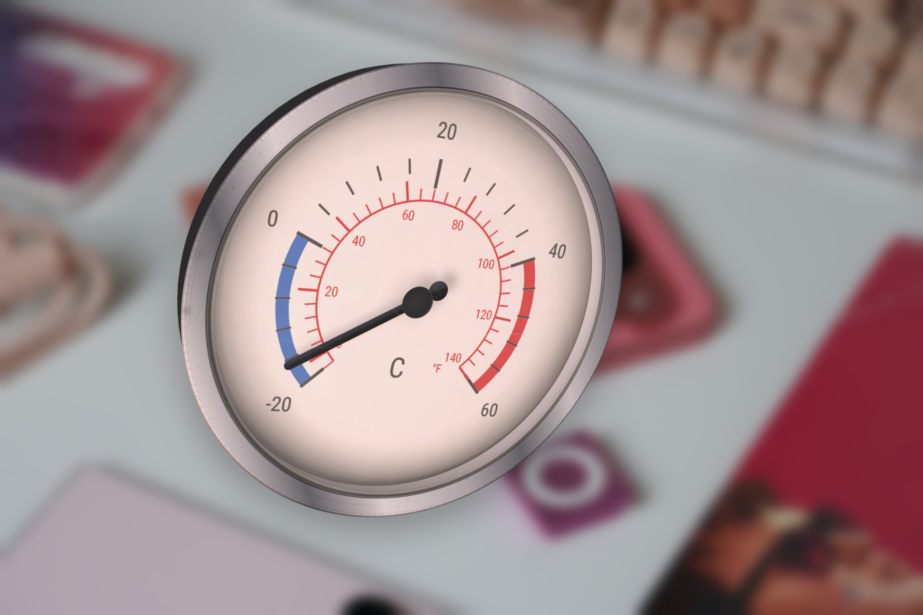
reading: °C -16
